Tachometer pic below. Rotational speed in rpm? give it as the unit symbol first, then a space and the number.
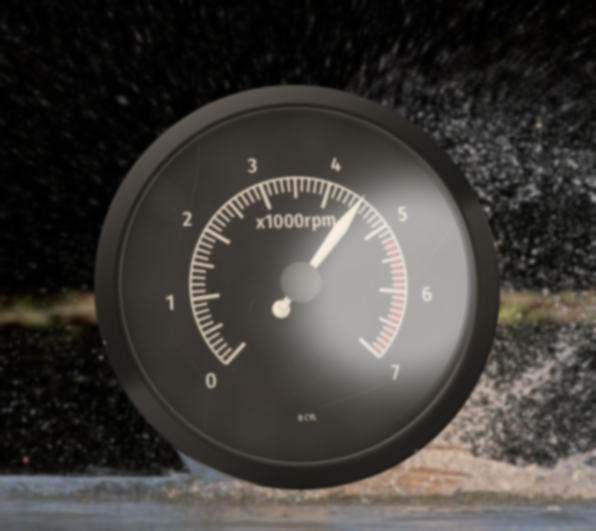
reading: rpm 4500
